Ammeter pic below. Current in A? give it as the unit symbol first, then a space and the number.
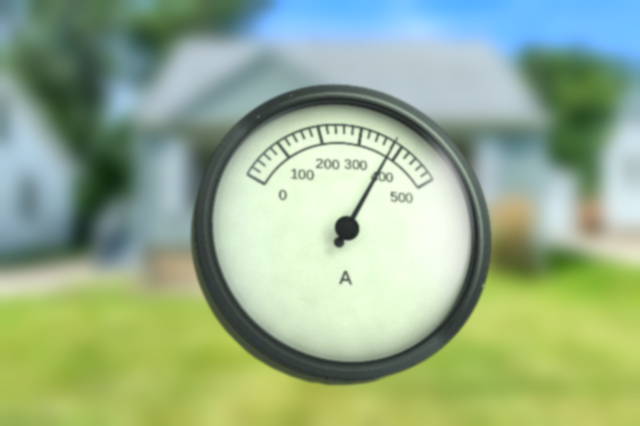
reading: A 380
